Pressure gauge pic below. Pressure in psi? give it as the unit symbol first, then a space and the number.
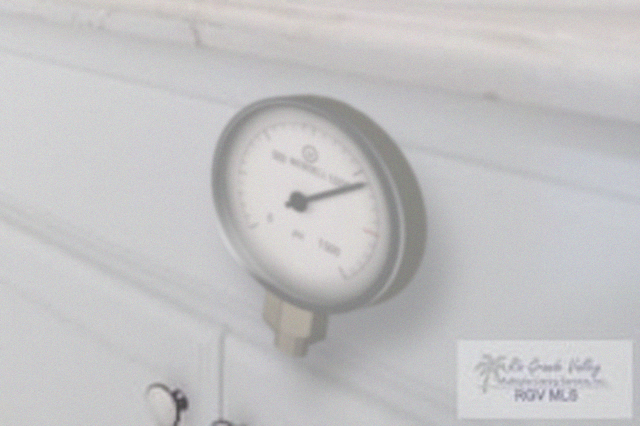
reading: psi 1050
